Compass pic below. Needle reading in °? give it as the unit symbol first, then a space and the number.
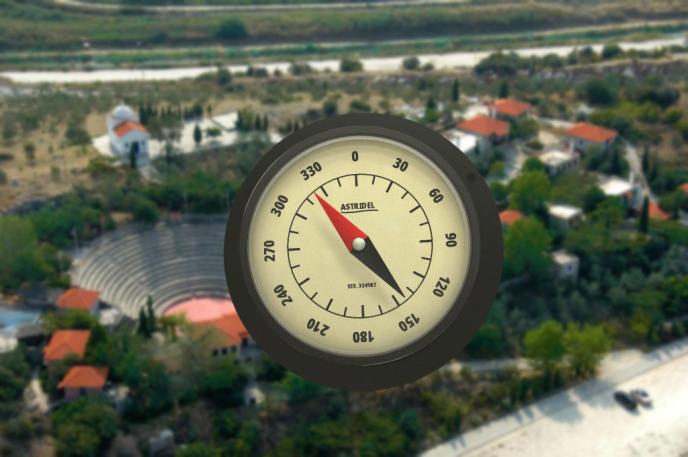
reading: ° 322.5
